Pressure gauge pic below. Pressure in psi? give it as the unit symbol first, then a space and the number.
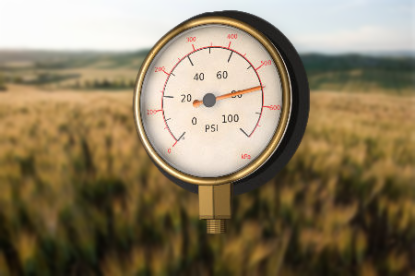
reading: psi 80
